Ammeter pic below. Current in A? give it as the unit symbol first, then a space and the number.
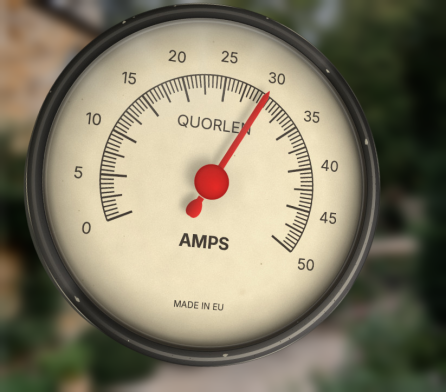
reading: A 30
